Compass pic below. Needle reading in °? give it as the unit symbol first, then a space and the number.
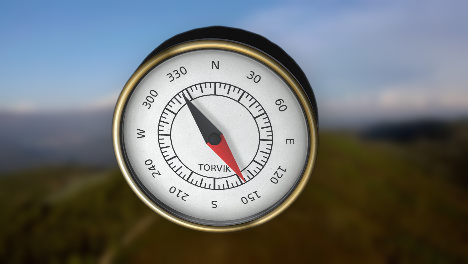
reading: ° 145
